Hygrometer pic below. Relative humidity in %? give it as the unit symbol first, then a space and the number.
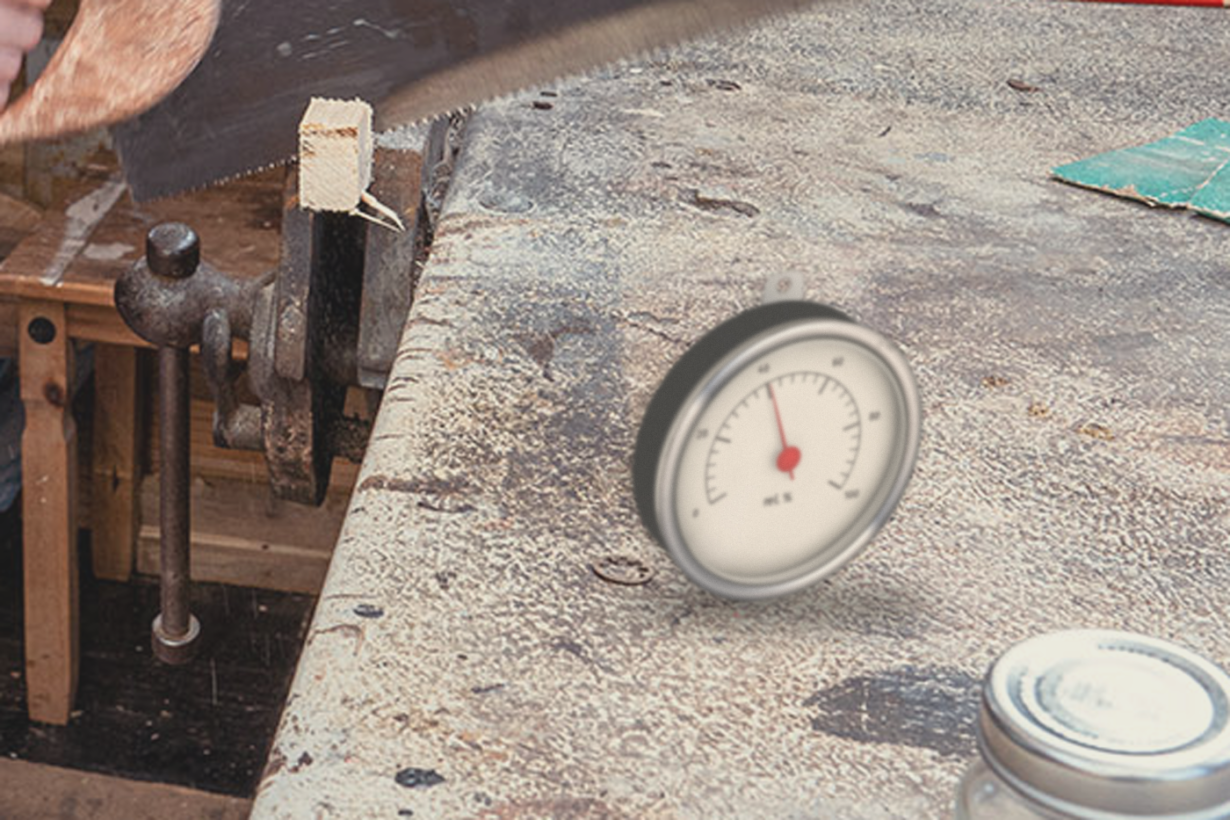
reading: % 40
